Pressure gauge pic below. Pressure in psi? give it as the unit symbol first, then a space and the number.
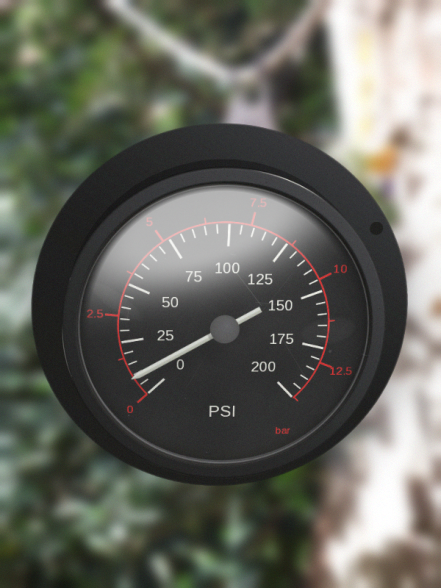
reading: psi 10
